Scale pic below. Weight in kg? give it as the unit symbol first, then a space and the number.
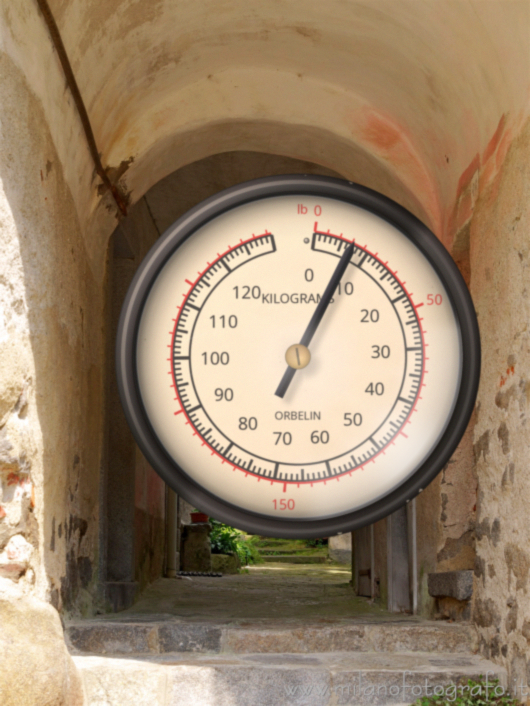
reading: kg 7
